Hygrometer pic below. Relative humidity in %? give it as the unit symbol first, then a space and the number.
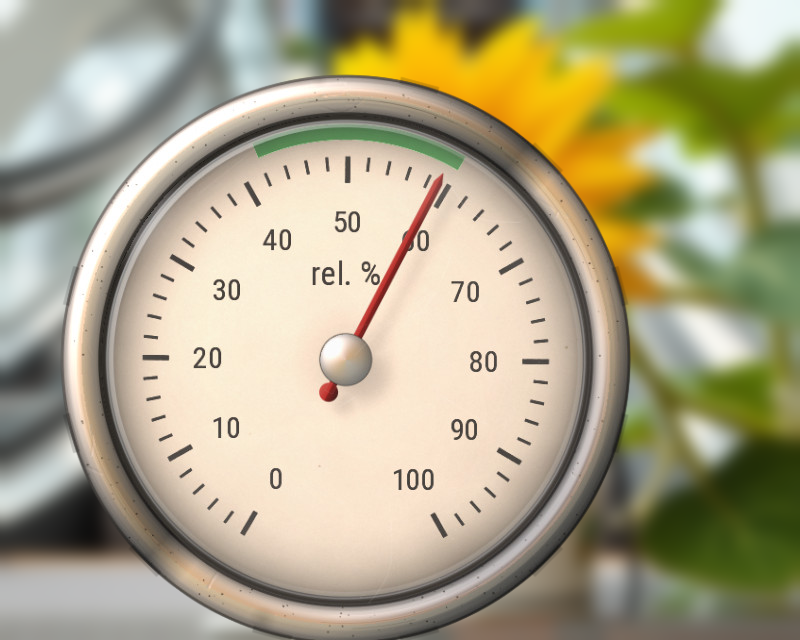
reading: % 59
